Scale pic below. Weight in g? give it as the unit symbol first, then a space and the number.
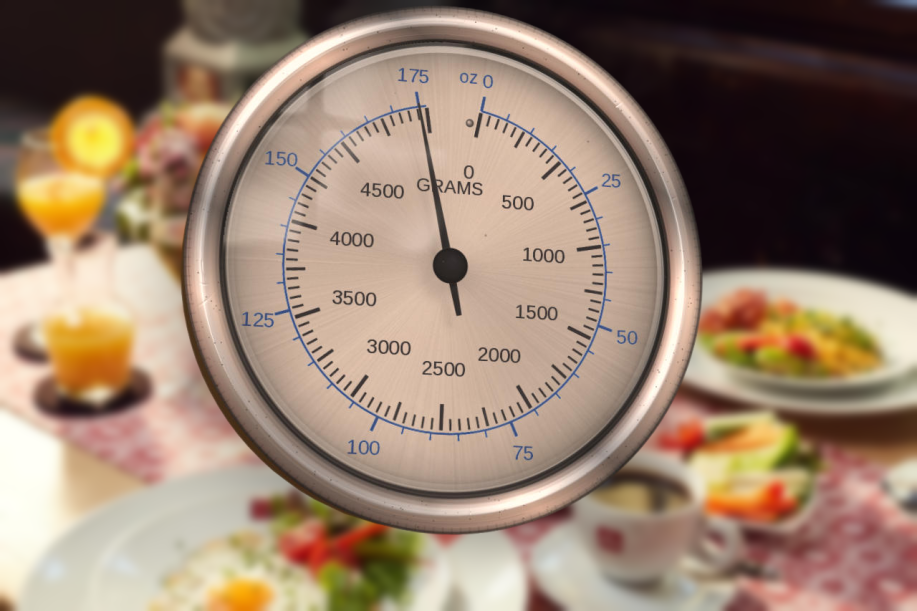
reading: g 4950
